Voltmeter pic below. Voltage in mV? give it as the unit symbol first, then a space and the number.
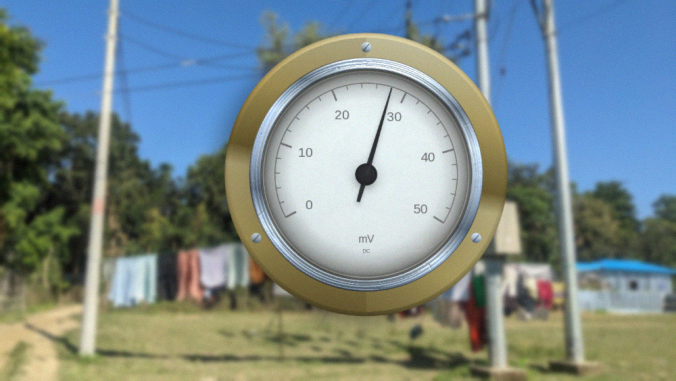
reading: mV 28
